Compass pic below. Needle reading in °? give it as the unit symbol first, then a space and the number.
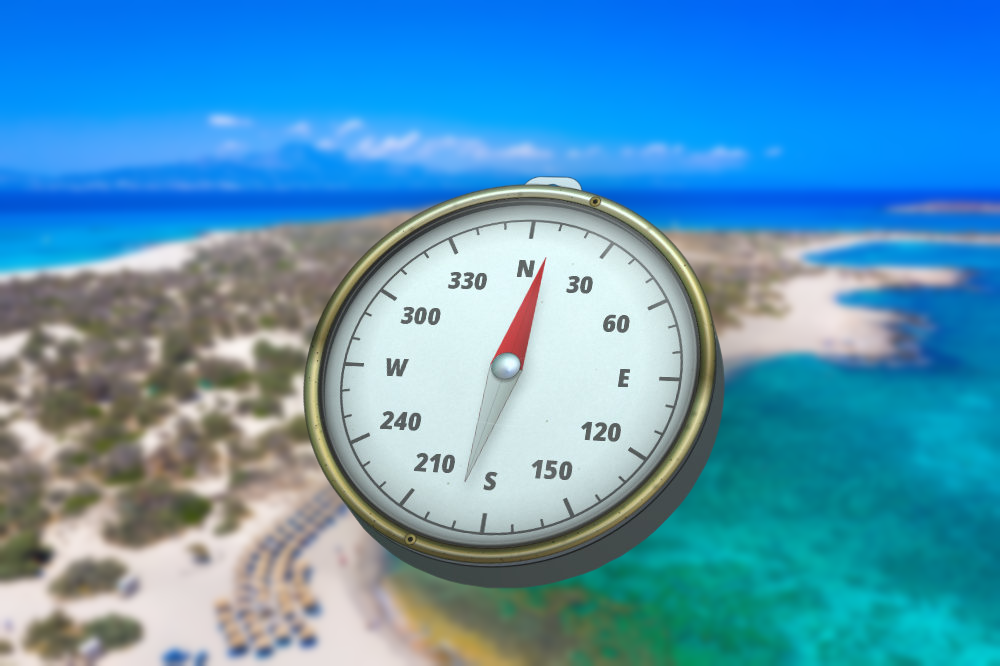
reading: ° 10
